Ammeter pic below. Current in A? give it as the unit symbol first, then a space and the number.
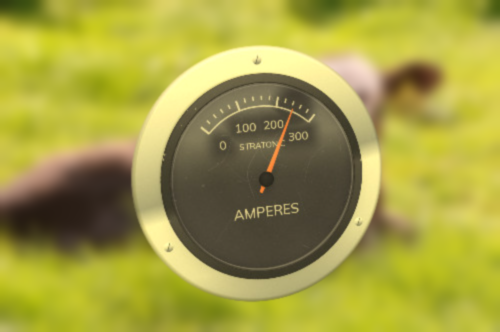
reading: A 240
